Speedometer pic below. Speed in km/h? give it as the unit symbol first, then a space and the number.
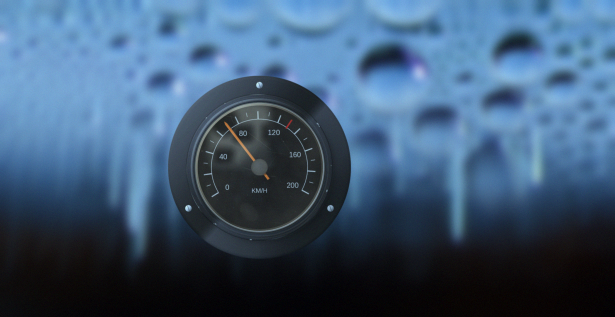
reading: km/h 70
